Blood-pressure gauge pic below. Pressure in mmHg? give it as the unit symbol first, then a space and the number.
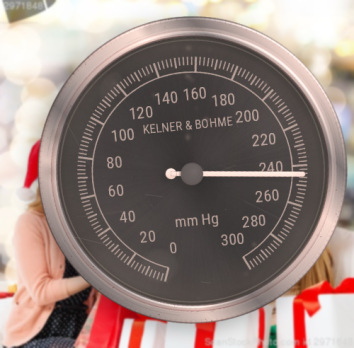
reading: mmHg 244
